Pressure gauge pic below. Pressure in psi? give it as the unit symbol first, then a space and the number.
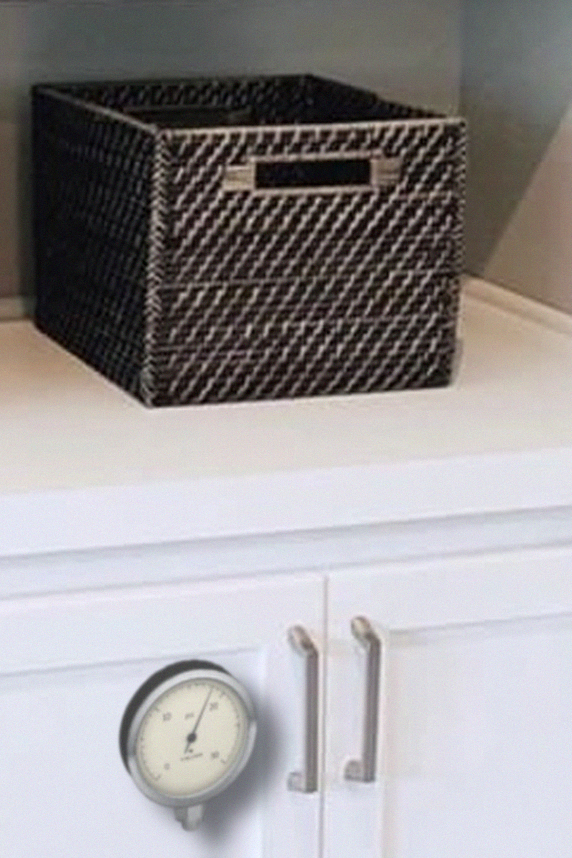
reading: psi 18
